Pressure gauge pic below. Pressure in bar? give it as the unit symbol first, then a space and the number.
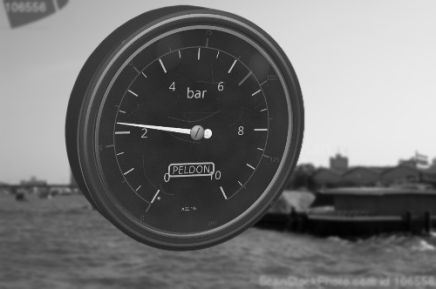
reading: bar 2.25
